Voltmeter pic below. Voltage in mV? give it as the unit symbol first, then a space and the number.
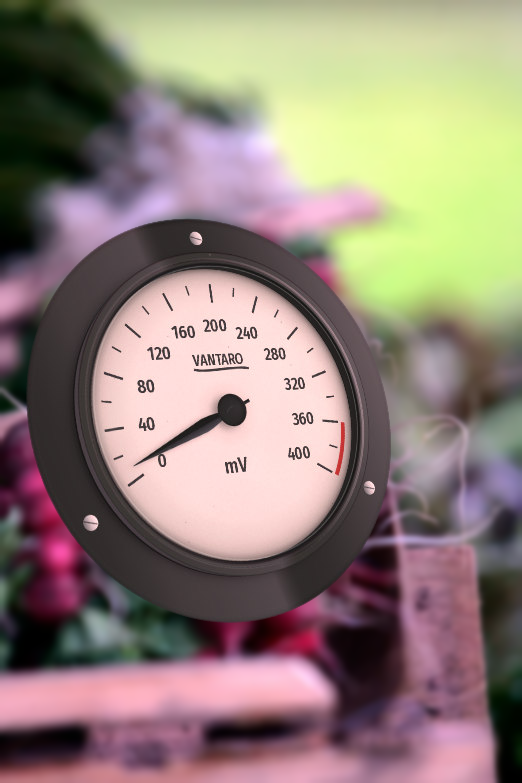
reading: mV 10
